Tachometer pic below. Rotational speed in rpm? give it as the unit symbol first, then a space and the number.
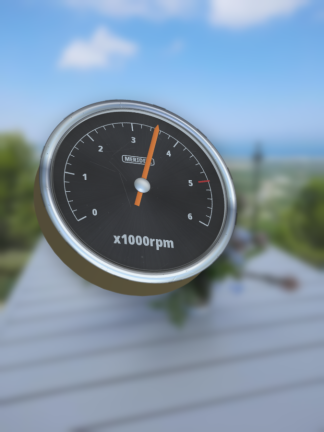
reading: rpm 3500
